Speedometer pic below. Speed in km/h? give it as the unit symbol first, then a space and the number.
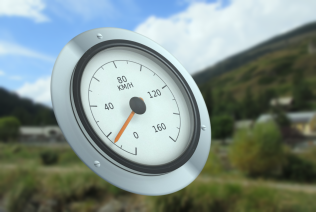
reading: km/h 15
